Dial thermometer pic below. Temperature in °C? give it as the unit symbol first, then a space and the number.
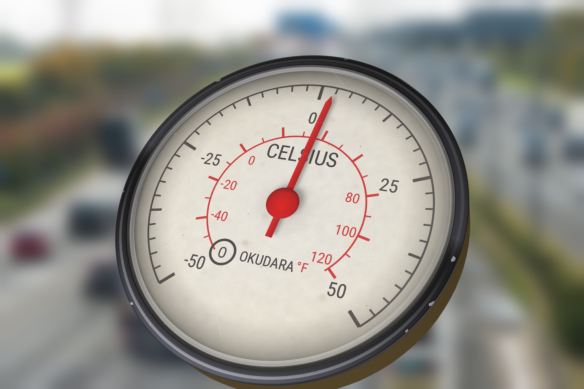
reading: °C 2.5
